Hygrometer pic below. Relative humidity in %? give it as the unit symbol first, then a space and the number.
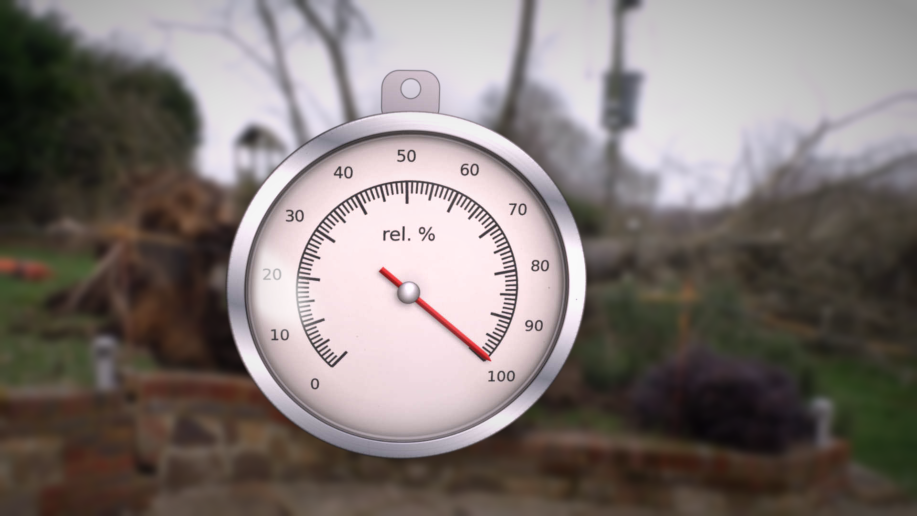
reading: % 99
